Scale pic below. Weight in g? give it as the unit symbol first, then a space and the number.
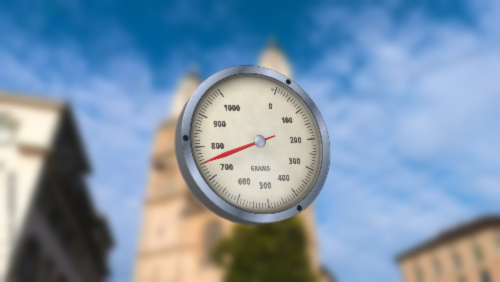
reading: g 750
